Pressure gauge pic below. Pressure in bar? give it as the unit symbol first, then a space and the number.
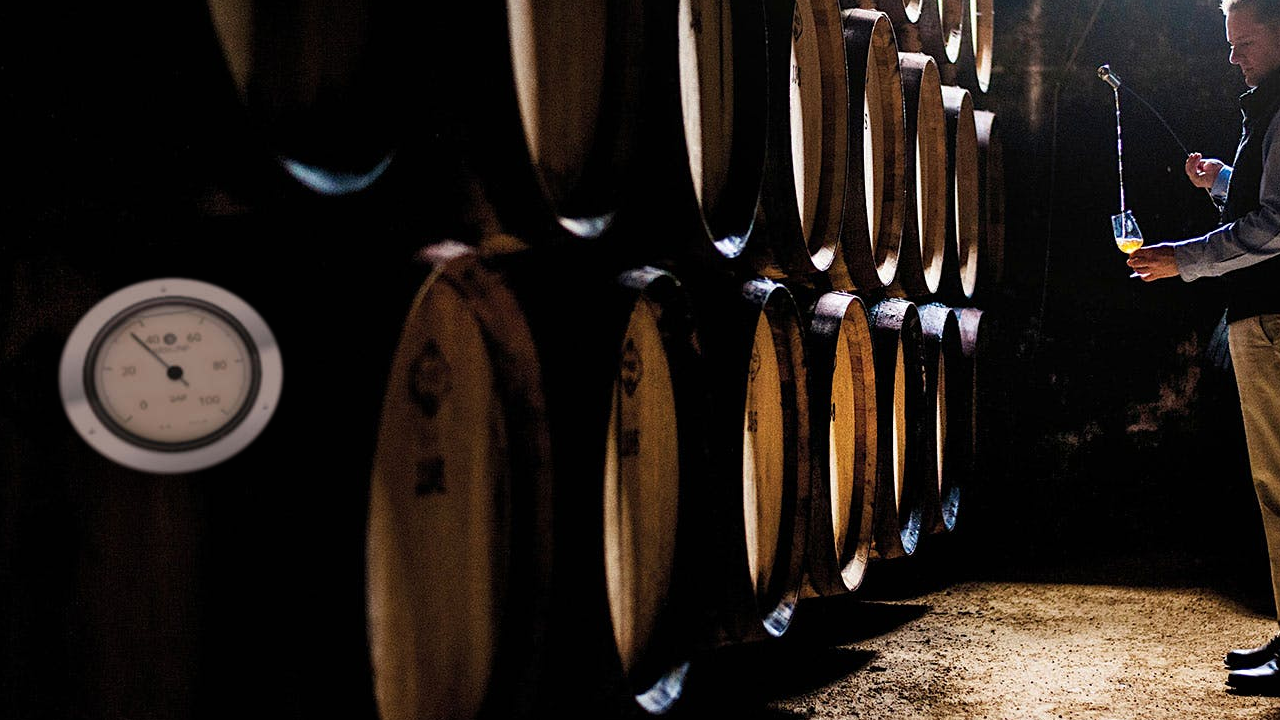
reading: bar 35
